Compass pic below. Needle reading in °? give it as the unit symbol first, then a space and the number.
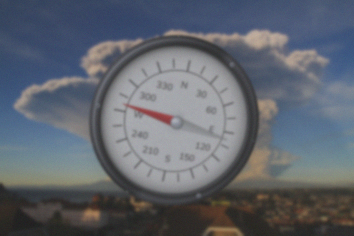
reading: ° 277.5
